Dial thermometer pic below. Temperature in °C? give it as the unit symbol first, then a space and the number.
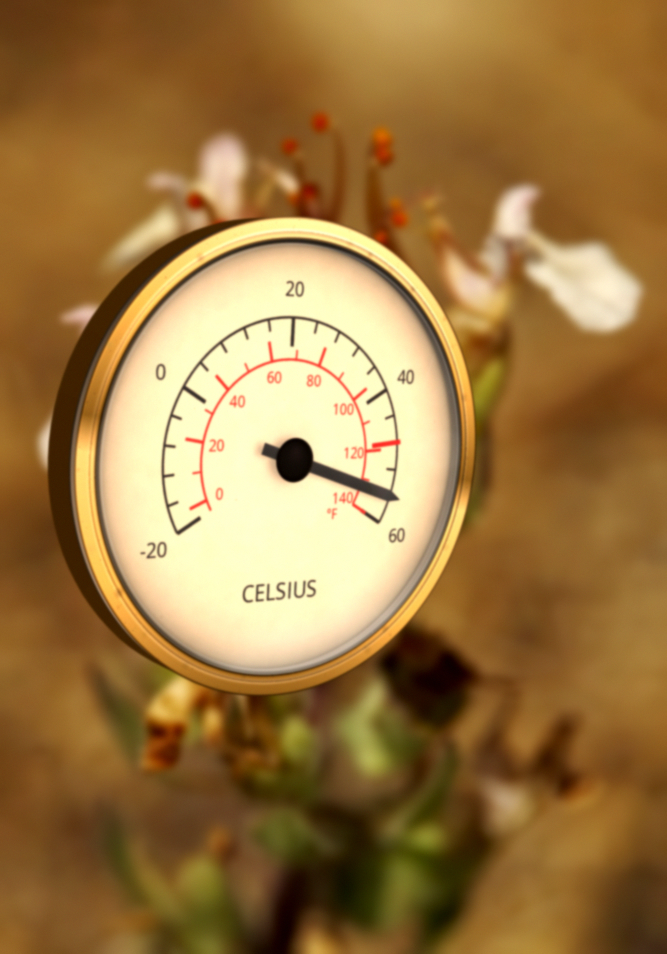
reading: °C 56
